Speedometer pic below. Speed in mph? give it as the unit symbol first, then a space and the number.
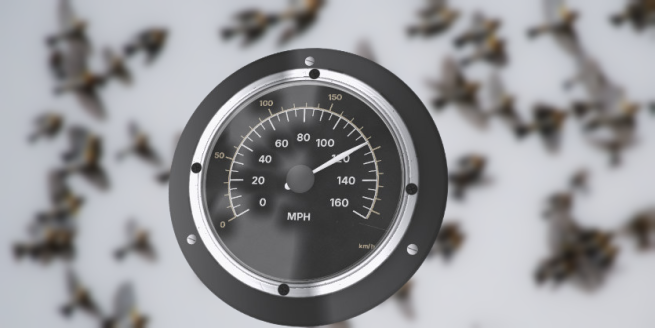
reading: mph 120
